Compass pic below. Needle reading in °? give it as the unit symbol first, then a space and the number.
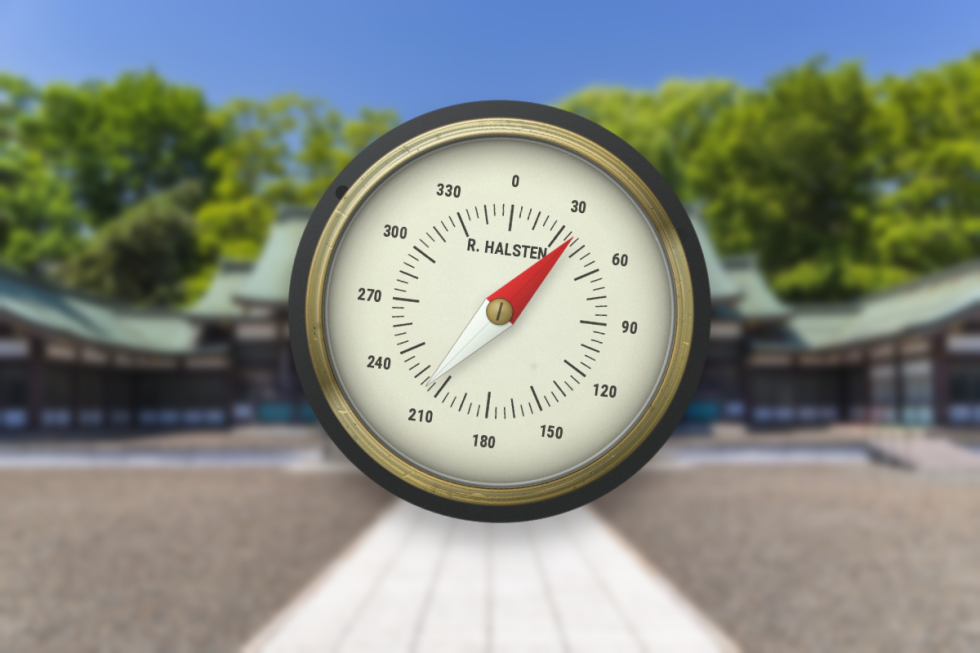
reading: ° 37.5
